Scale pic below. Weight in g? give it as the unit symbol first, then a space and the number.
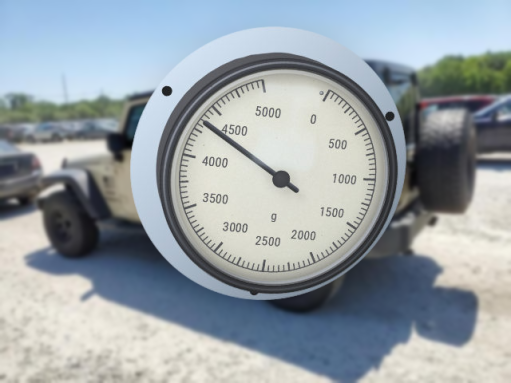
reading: g 4350
